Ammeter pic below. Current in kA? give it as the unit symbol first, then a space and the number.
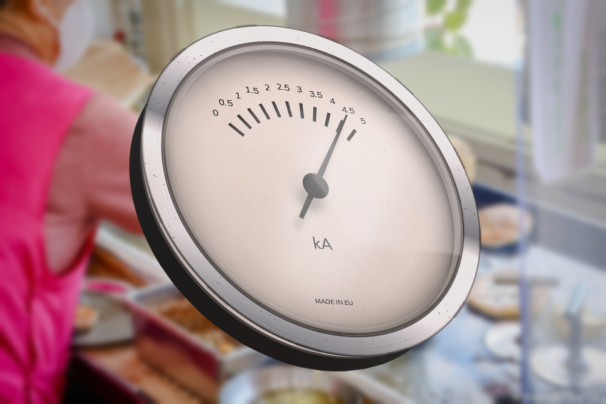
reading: kA 4.5
